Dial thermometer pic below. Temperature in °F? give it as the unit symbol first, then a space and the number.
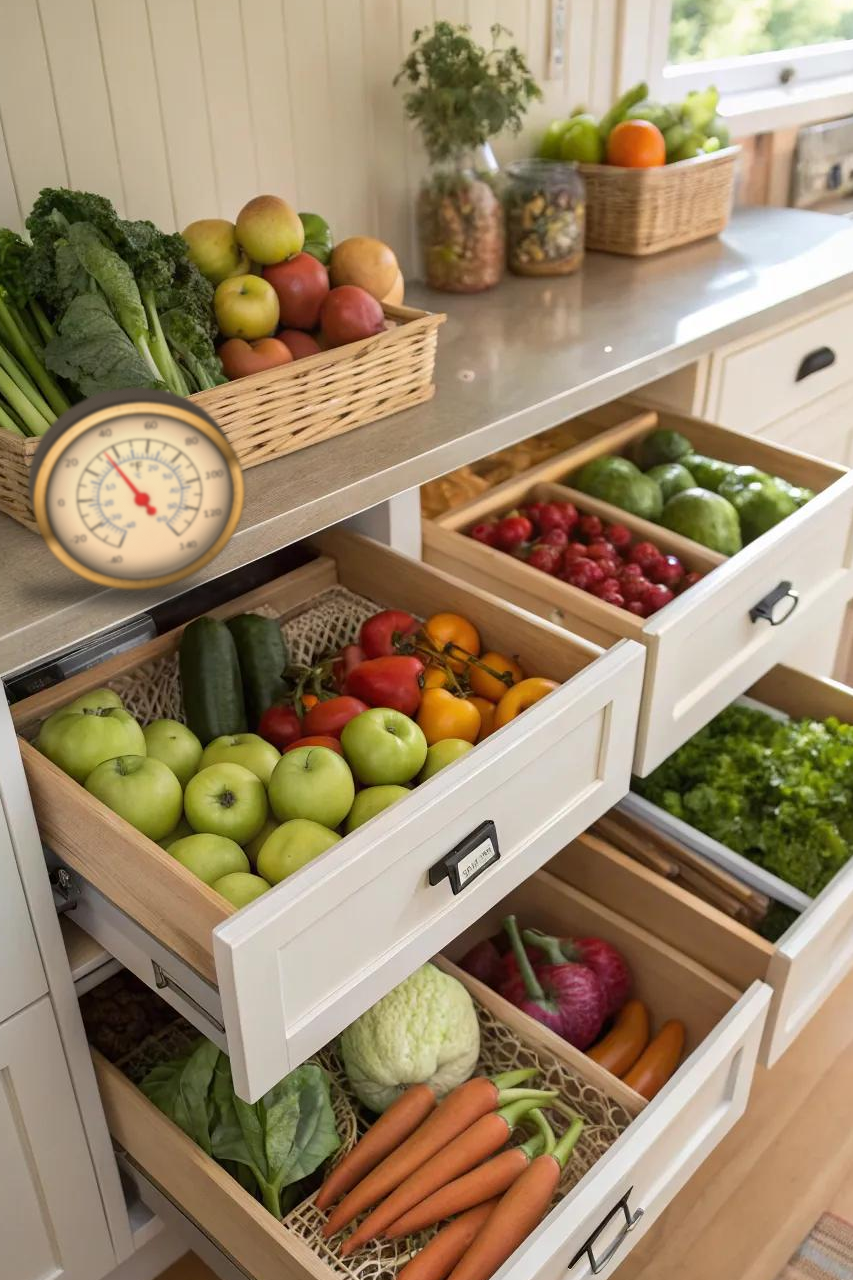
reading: °F 35
